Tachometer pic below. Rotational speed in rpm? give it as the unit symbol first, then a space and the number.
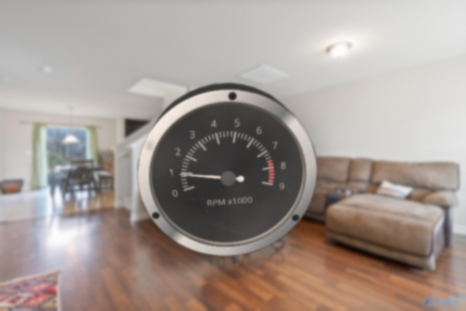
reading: rpm 1000
